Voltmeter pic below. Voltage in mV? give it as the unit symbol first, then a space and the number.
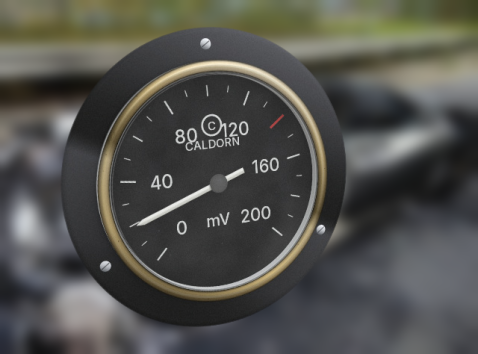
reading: mV 20
